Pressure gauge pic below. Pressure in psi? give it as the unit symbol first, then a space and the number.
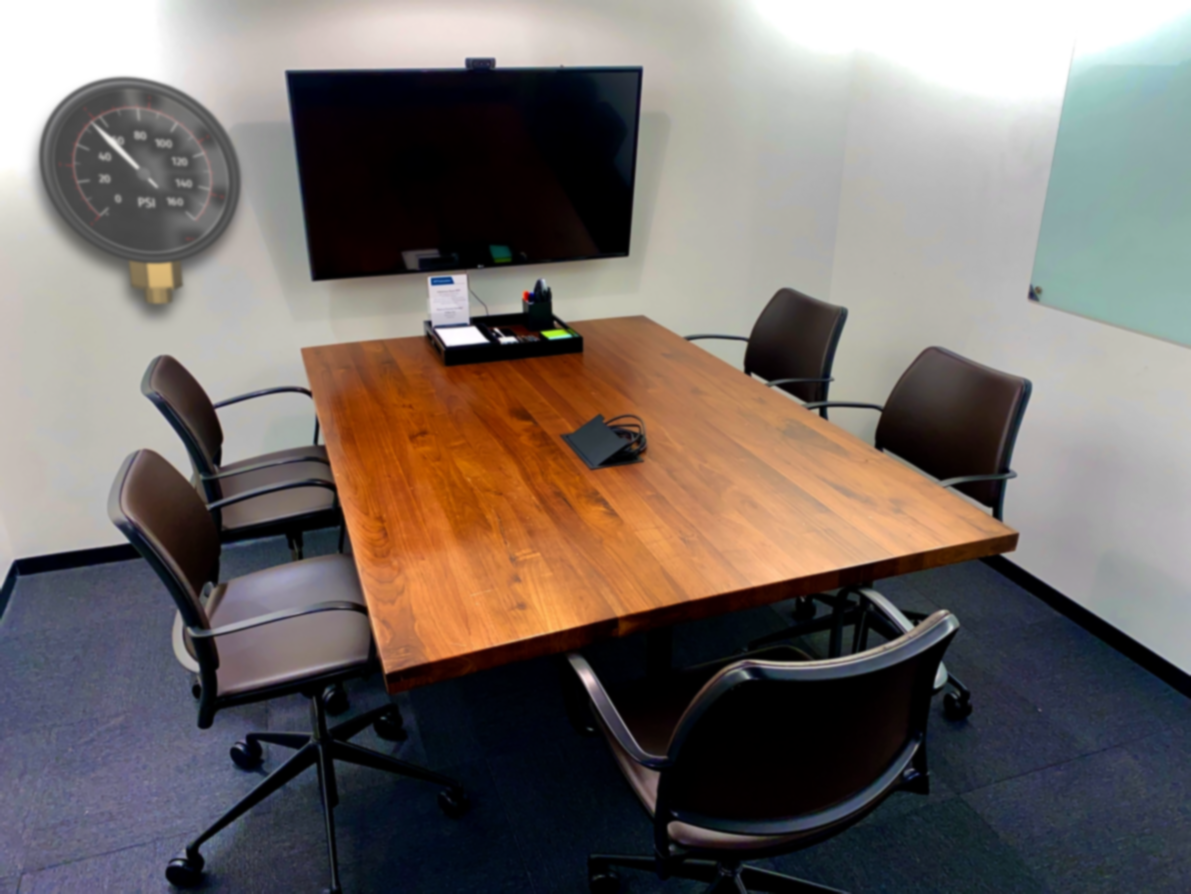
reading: psi 55
